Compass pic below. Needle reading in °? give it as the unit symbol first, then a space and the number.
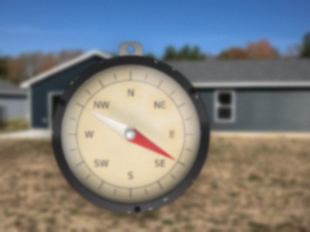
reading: ° 120
